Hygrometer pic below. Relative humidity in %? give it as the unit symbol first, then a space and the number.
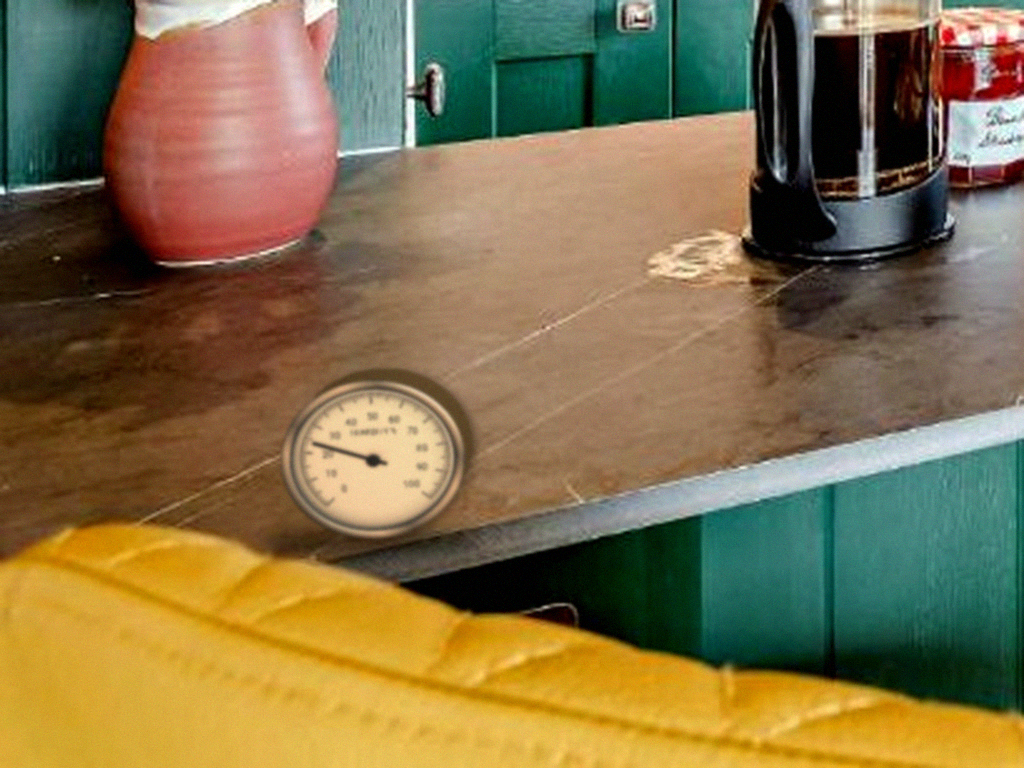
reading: % 25
